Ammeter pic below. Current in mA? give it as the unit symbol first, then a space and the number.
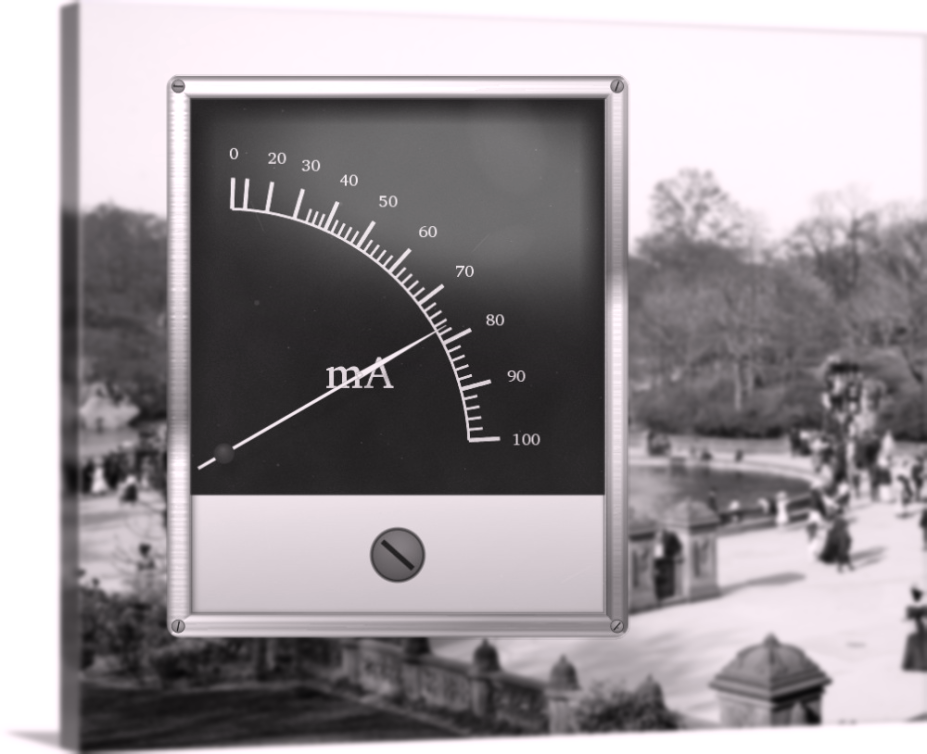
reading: mA 77
